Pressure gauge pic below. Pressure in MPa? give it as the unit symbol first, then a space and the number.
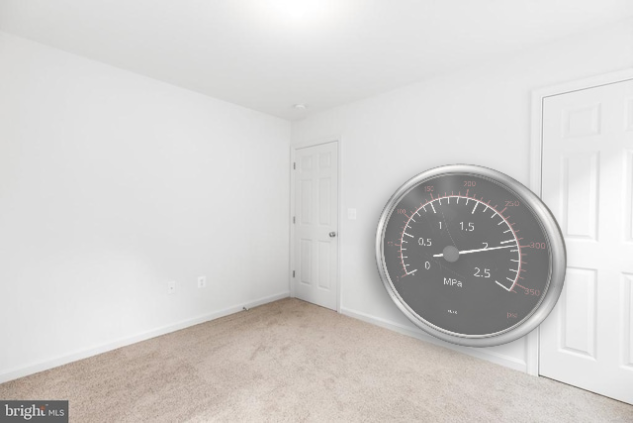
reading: MPa 2.05
